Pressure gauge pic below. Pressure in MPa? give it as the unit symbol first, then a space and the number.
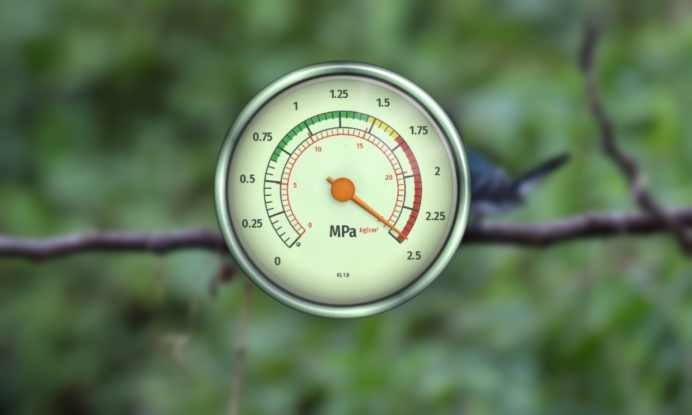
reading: MPa 2.45
